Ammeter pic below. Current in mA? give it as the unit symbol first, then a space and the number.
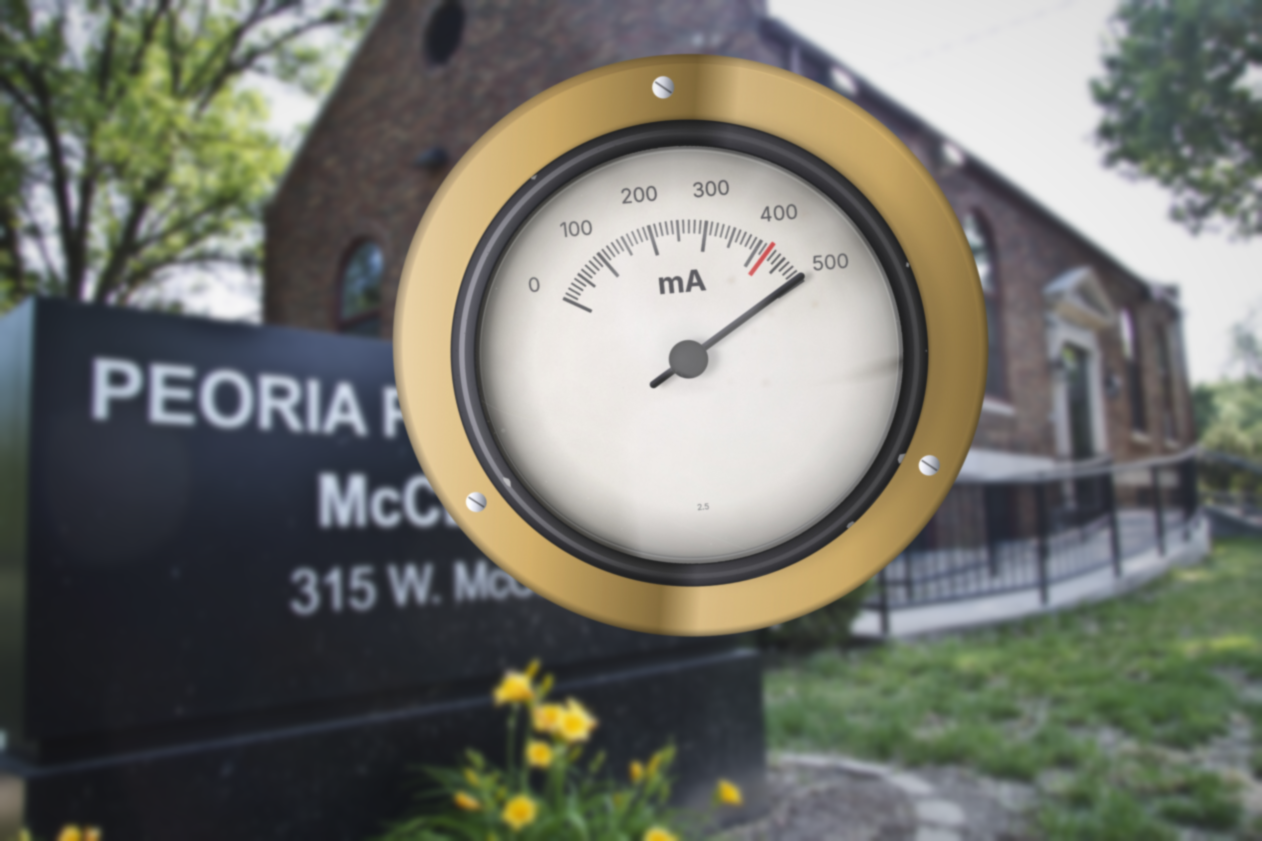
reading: mA 490
